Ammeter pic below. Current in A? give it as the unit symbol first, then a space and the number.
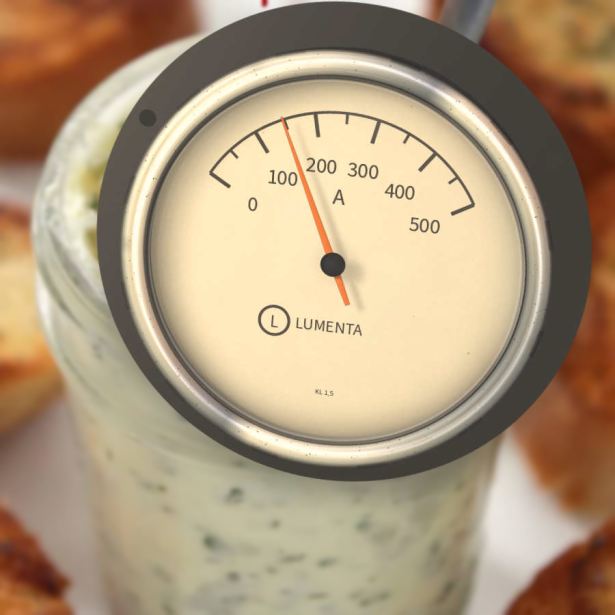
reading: A 150
